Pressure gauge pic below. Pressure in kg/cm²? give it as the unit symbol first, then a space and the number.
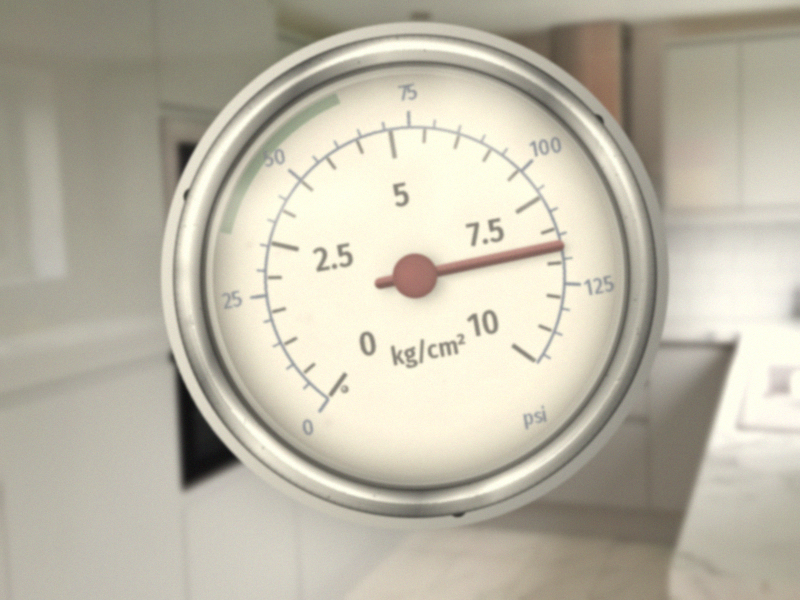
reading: kg/cm² 8.25
